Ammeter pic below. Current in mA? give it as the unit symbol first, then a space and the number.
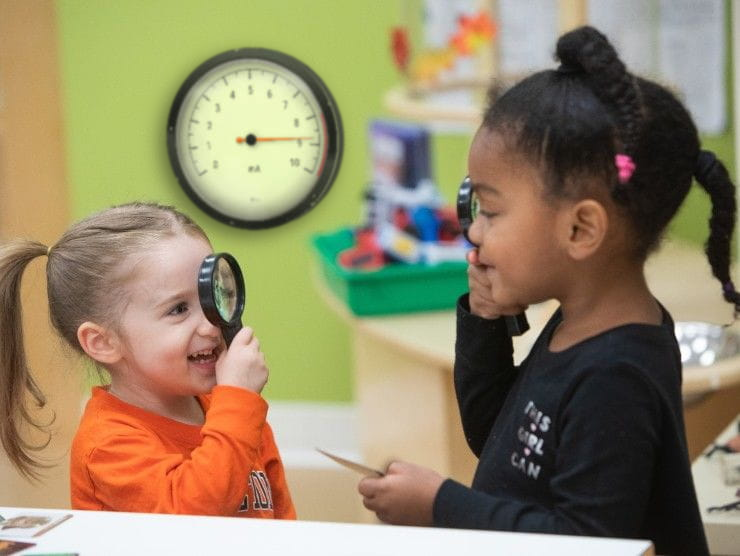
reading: mA 8.75
